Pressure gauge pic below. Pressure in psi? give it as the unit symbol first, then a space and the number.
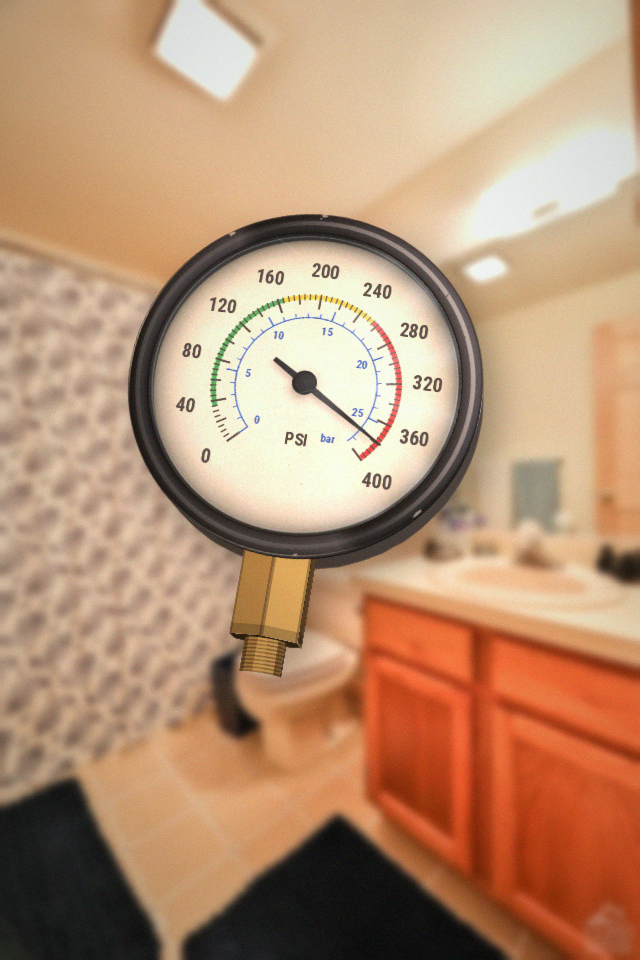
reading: psi 380
